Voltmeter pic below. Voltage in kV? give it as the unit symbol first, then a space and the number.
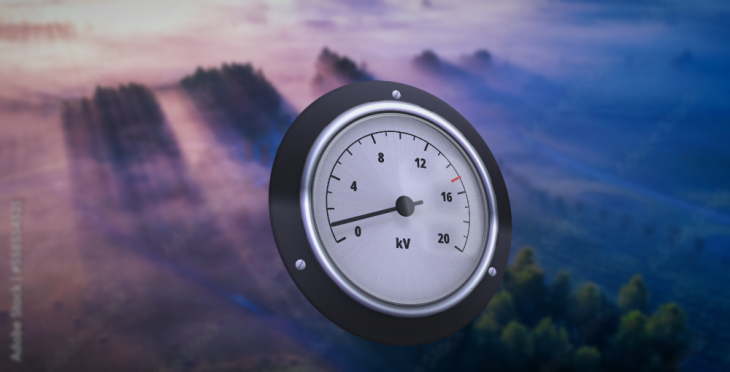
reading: kV 1
